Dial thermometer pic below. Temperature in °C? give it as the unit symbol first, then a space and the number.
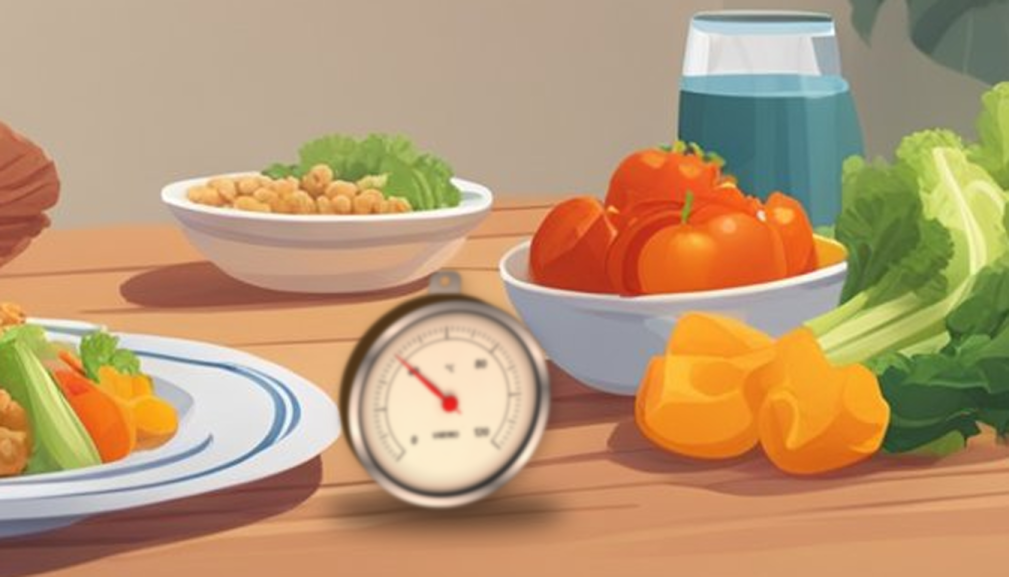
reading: °C 40
